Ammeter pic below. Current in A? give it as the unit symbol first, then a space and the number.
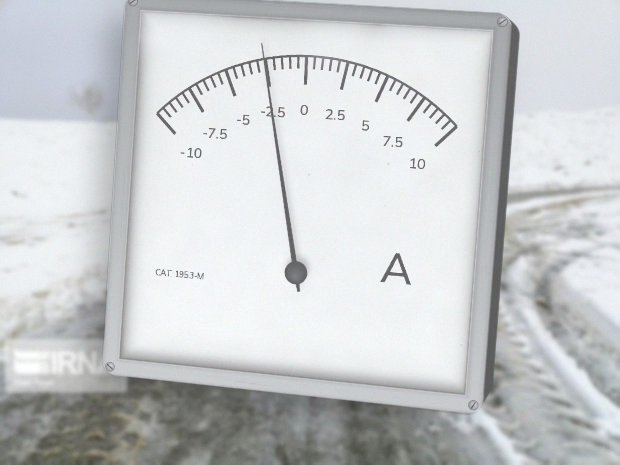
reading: A -2.5
